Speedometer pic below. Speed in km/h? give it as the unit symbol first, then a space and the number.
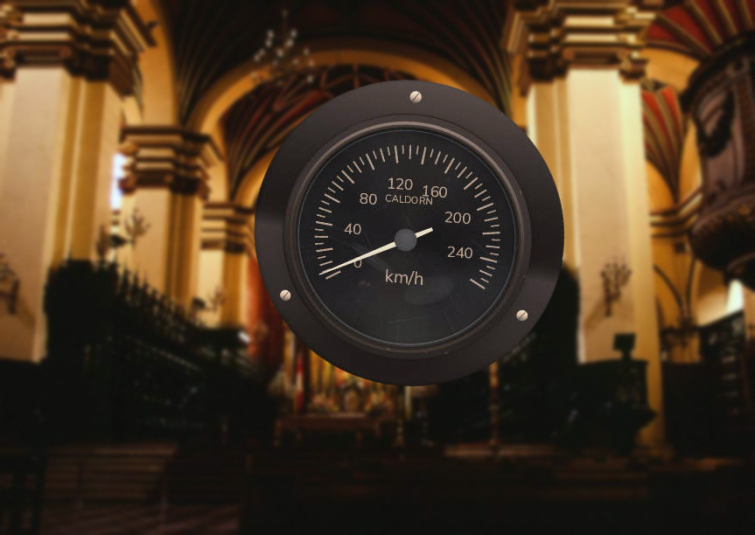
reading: km/h 5
